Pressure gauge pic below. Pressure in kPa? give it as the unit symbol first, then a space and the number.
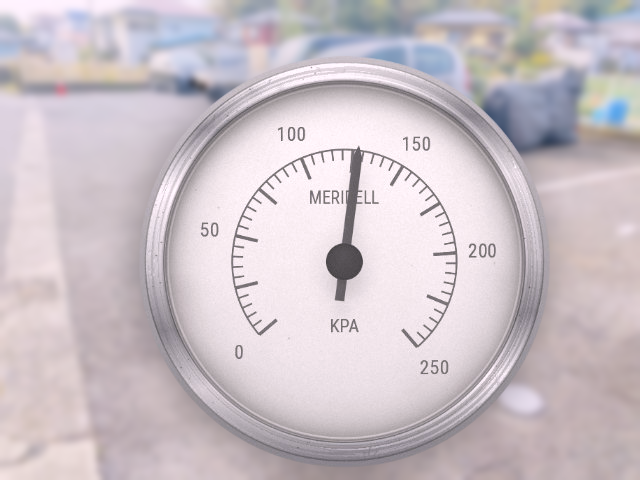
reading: kPa 127.5
